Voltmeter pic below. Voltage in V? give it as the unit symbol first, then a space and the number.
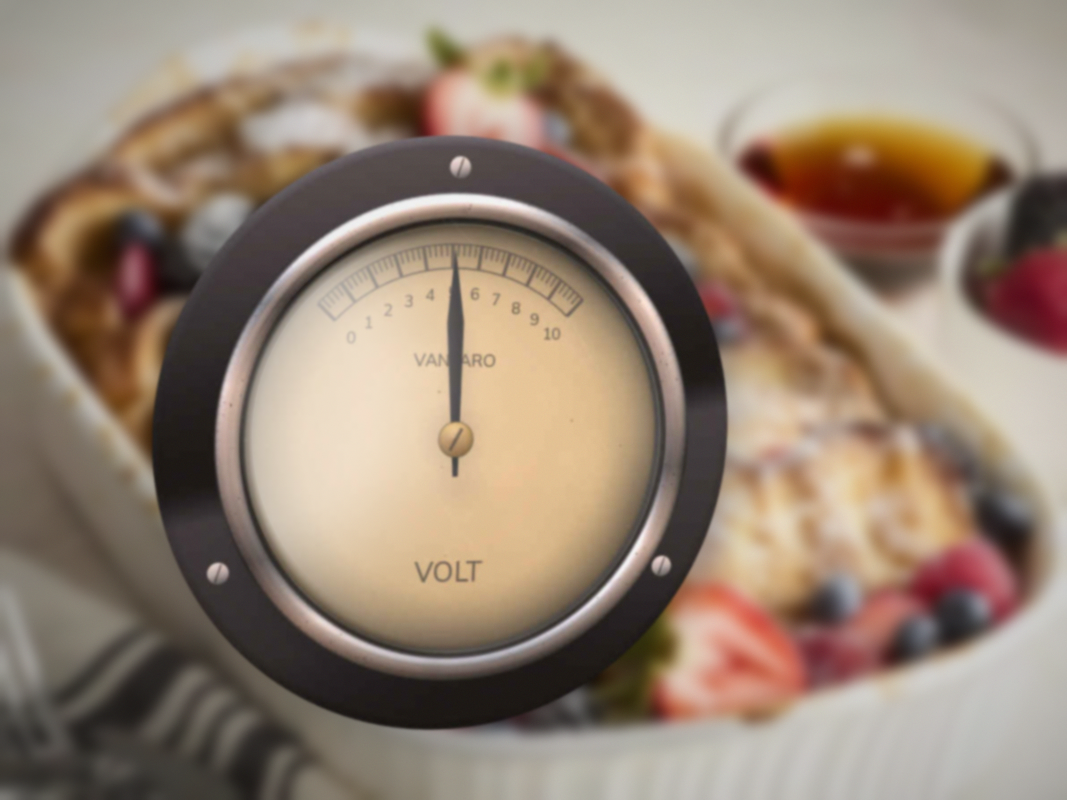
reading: V 5
